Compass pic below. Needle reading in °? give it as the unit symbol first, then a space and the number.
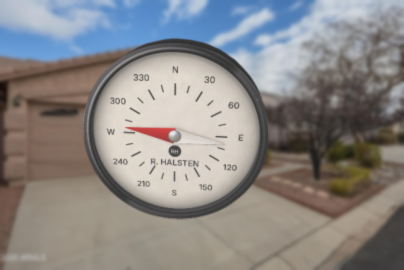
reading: ° 277.5
